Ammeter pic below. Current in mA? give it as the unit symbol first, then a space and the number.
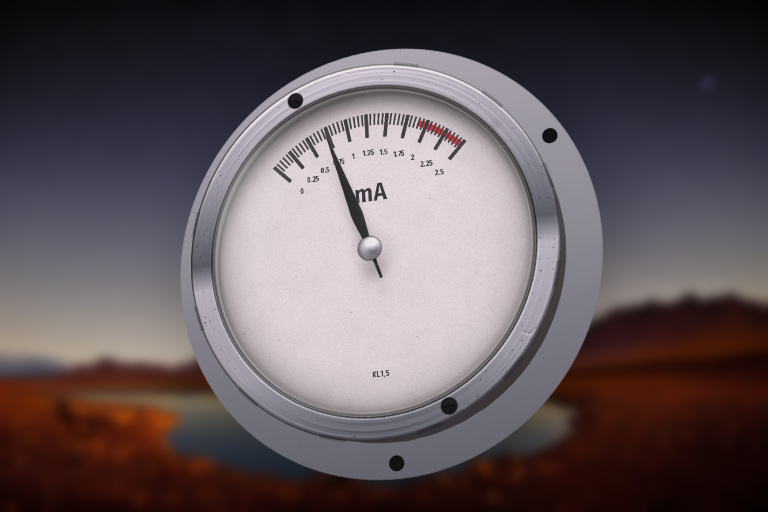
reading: mA 0.75
